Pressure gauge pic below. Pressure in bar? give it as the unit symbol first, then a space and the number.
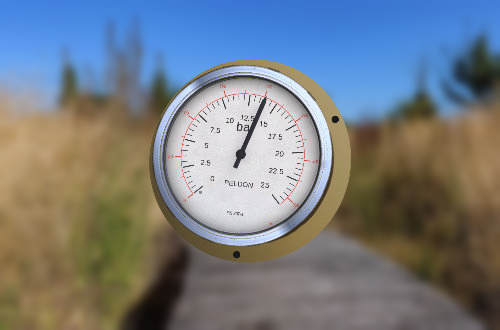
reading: bar 14
